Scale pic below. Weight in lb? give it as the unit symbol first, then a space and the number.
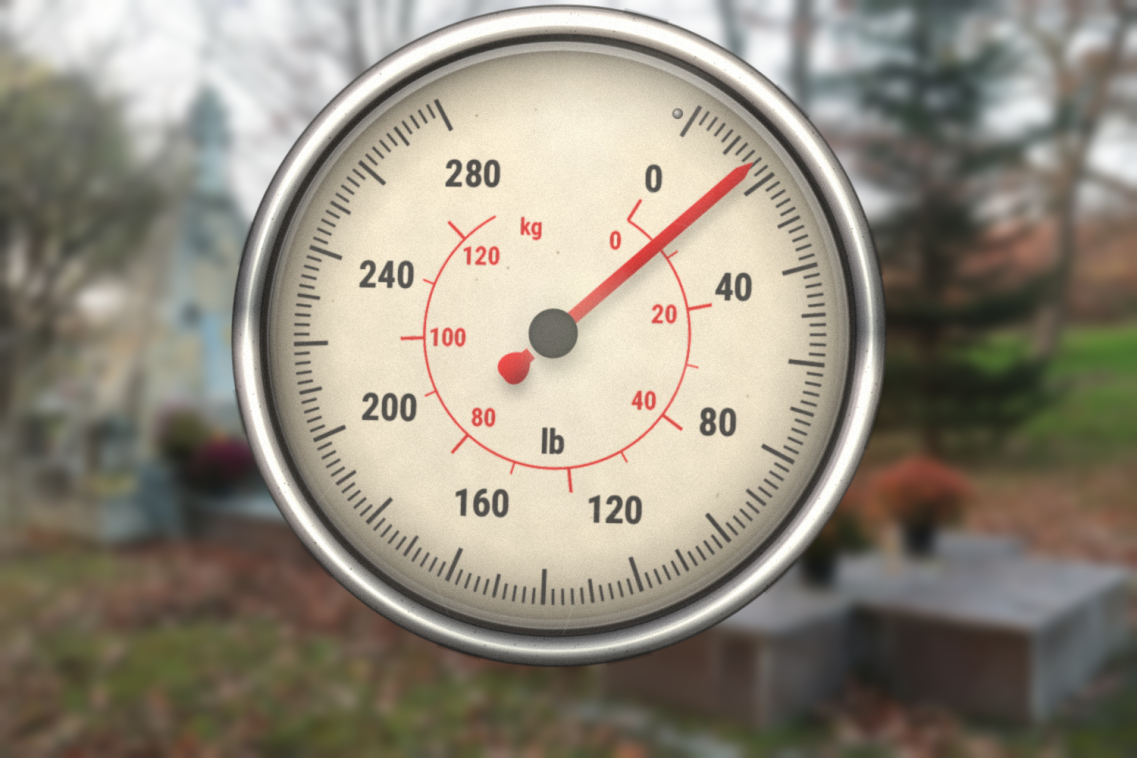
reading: lb 16
